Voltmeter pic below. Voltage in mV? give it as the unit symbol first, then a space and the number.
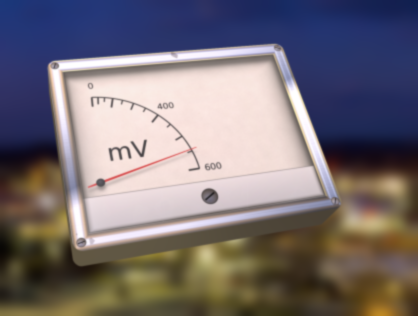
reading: mV 550
